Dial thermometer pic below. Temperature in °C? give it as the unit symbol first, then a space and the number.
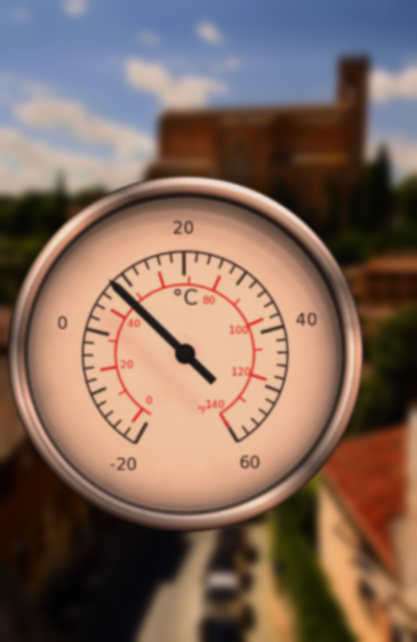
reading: °C 8
